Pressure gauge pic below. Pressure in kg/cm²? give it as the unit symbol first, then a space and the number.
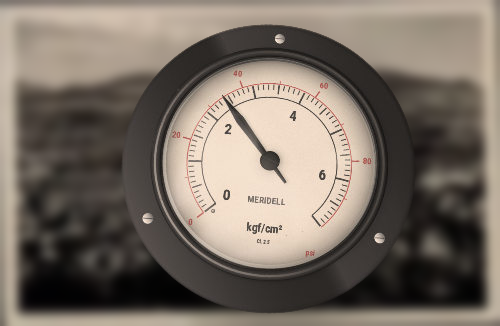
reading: kg/cm² 2.4
